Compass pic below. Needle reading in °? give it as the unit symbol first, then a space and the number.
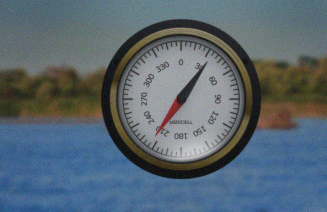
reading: ° 215
